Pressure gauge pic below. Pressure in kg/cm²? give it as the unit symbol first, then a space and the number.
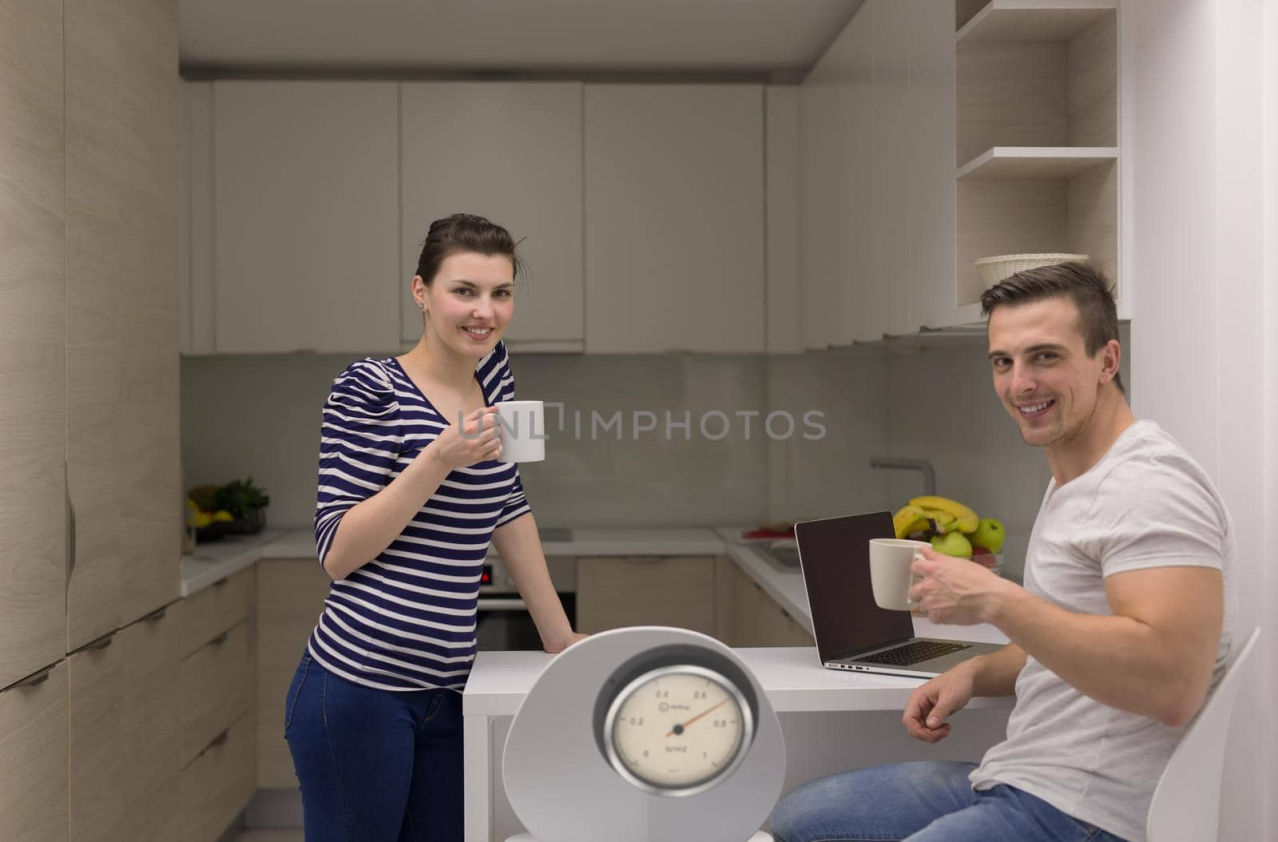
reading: kg/cm² 0.7
